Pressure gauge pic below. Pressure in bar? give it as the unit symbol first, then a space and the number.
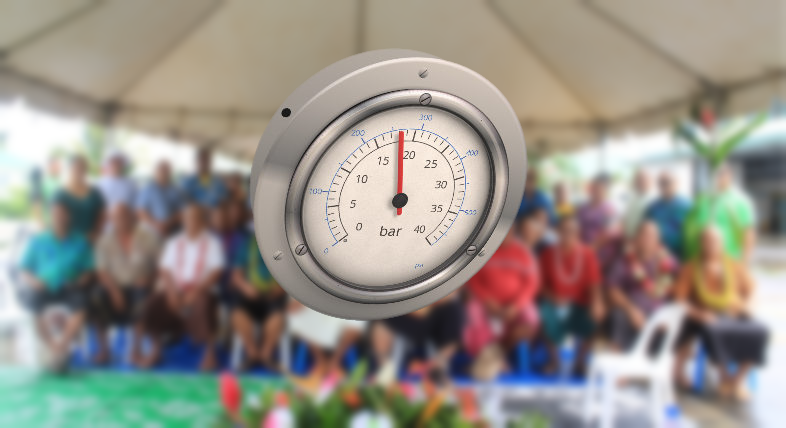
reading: bar 18
